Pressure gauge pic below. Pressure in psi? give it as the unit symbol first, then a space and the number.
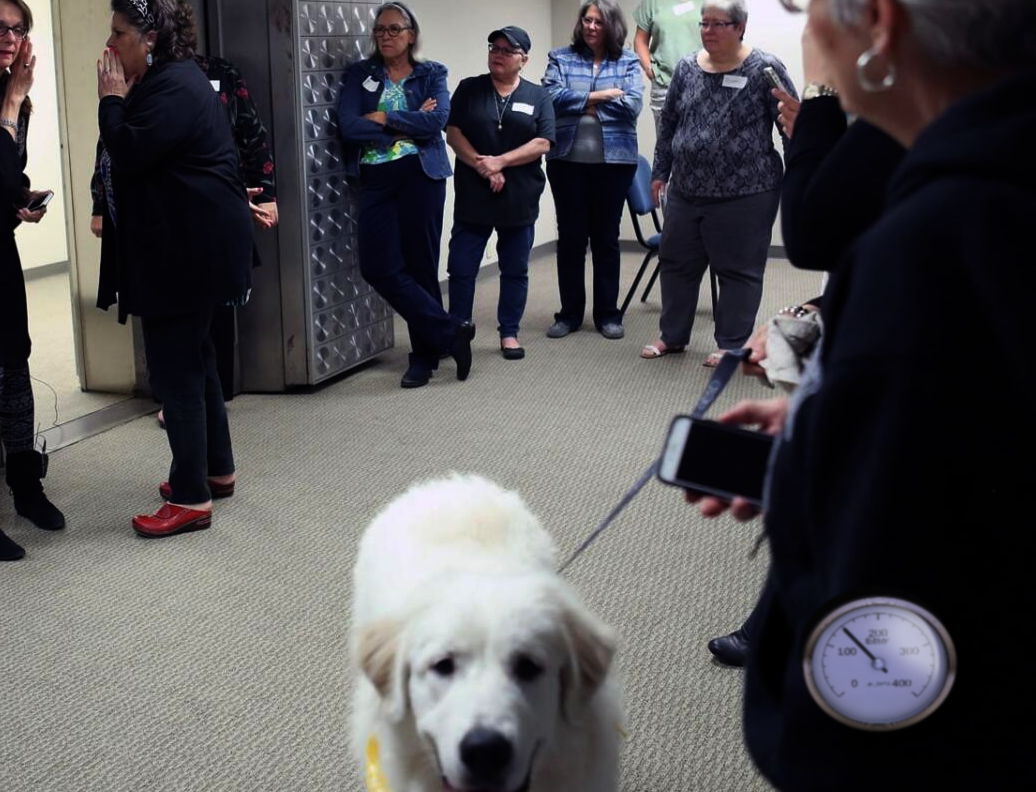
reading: psi 140
